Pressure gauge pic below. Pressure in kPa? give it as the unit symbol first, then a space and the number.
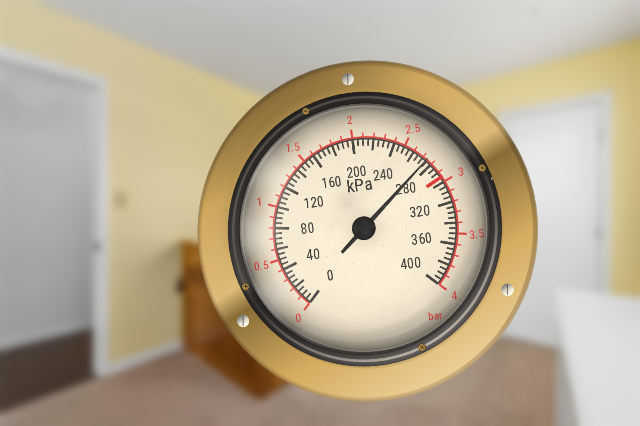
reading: kPa 275
